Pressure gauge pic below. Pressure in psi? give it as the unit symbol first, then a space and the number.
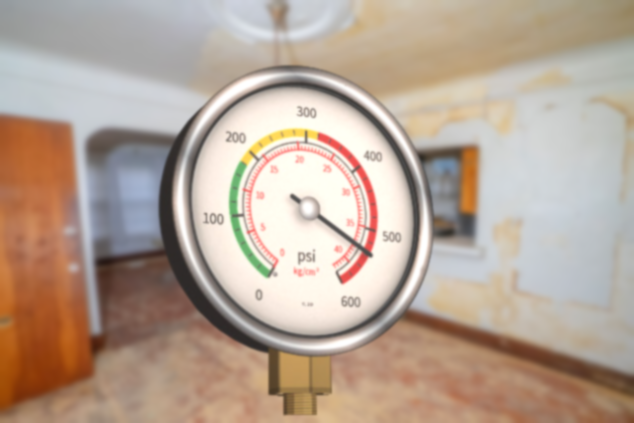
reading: psi 540
